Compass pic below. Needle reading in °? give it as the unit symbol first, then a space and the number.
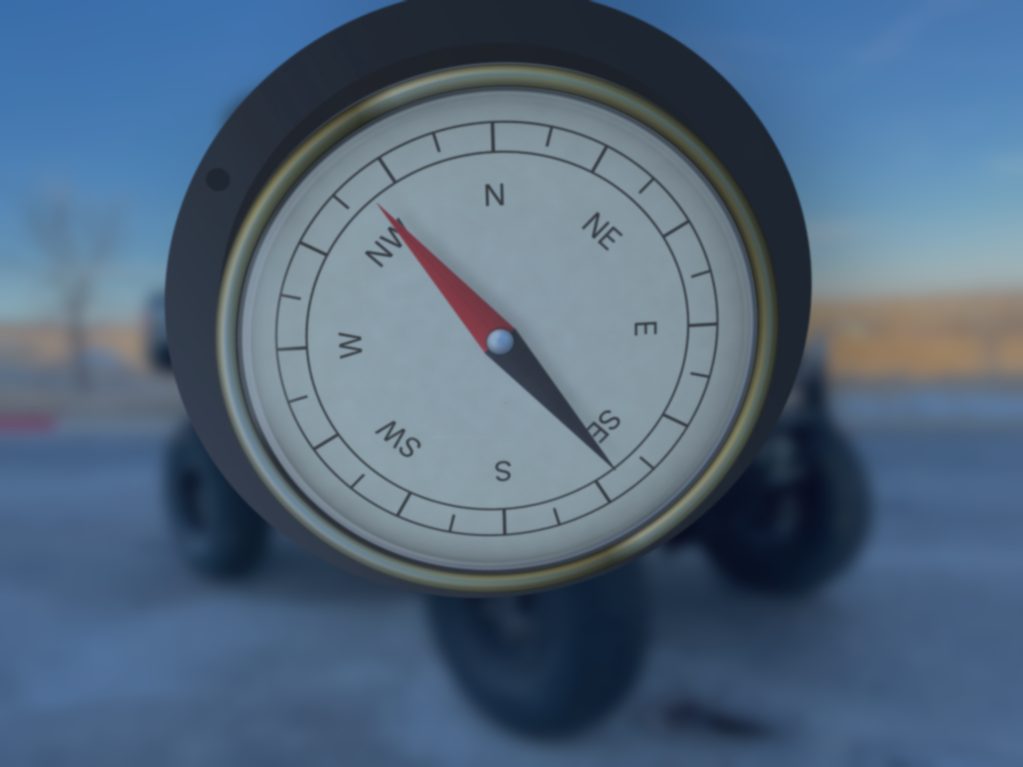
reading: ° 322.5
